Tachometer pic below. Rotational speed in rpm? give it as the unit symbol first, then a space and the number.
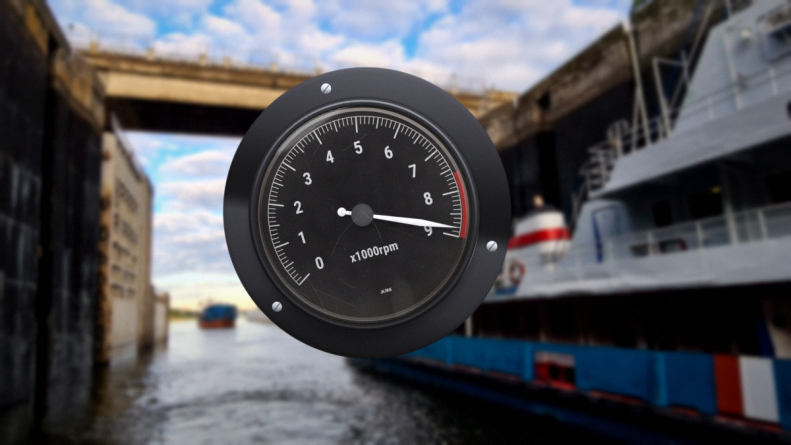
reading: rpm 8800
